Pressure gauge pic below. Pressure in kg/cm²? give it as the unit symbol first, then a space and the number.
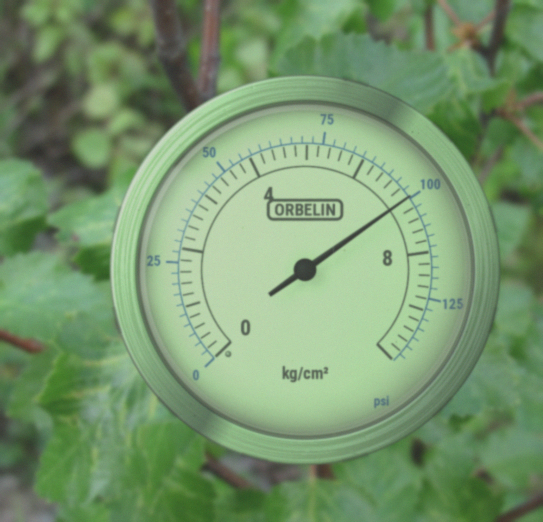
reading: kg/cm² 7
